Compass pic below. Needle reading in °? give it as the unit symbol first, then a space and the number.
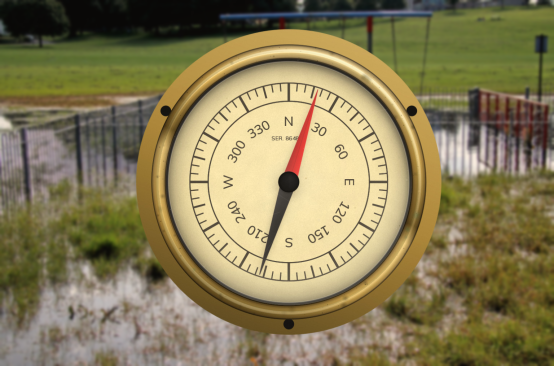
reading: ° 17.5
